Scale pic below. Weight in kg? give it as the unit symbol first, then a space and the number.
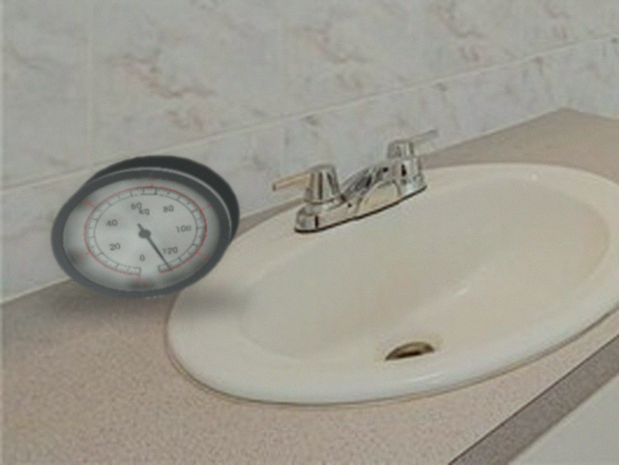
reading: kg 125
